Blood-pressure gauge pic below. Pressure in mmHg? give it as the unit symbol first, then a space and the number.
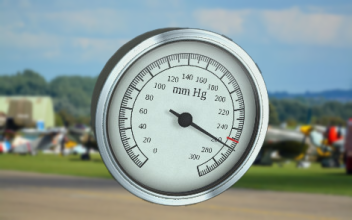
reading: mmHg 260
